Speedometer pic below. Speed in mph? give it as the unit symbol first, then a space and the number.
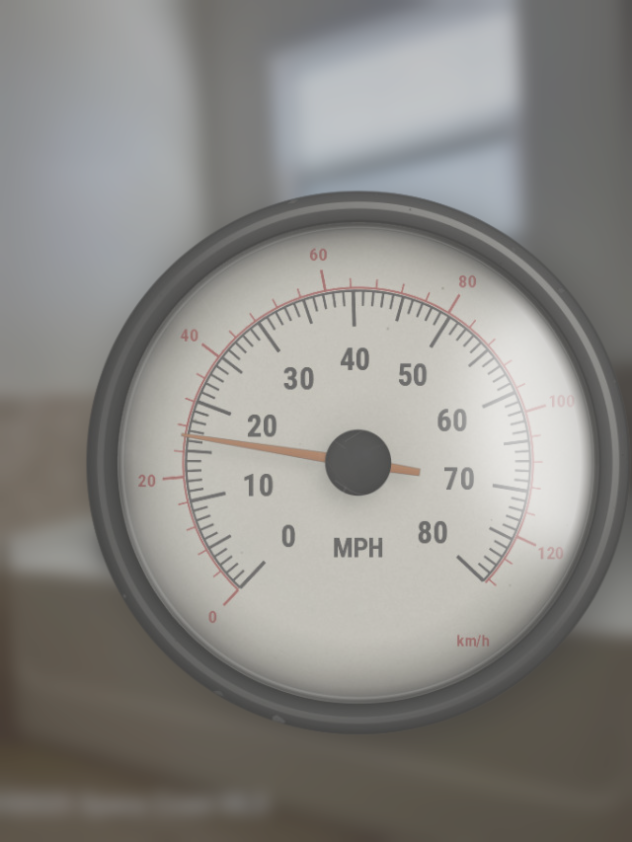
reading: mph 16.5
